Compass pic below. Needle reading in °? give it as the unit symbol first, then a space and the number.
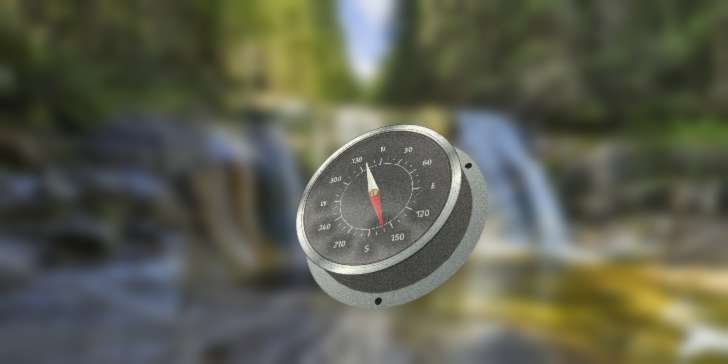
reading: ° 160
